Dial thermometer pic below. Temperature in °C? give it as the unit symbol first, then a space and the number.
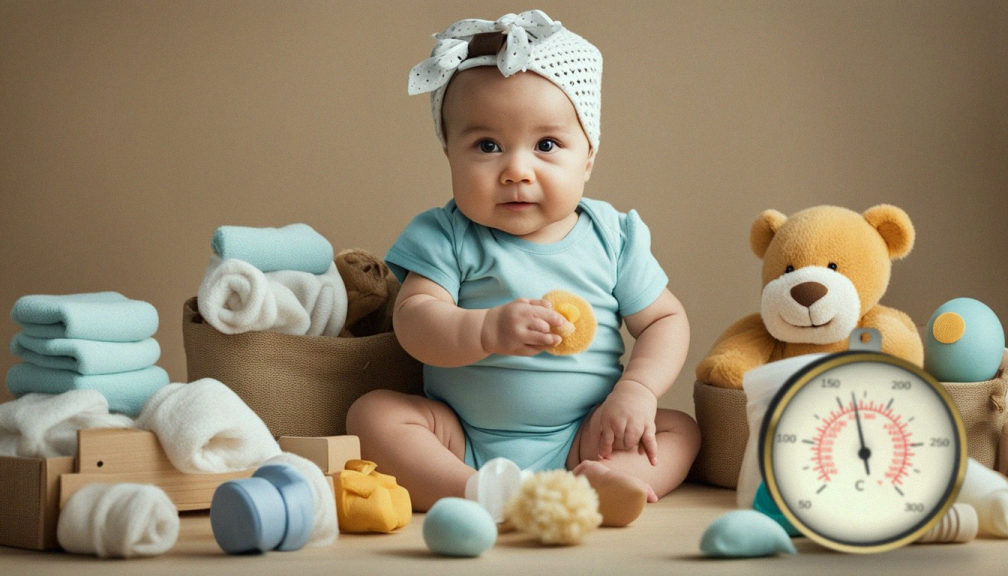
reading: °C 162.5
